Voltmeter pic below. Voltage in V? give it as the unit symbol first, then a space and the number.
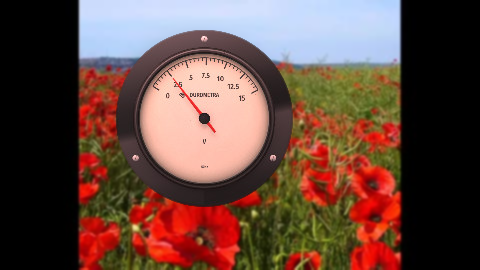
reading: V 2.5
